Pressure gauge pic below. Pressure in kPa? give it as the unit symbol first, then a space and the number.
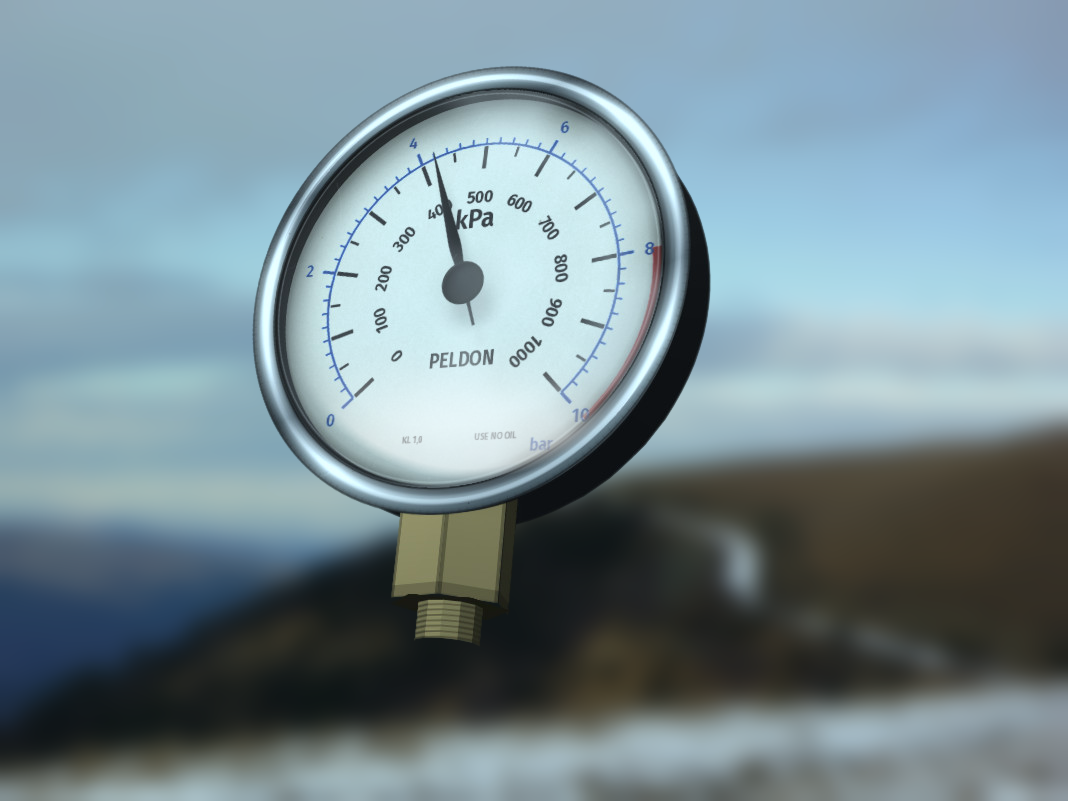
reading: kPa 425
